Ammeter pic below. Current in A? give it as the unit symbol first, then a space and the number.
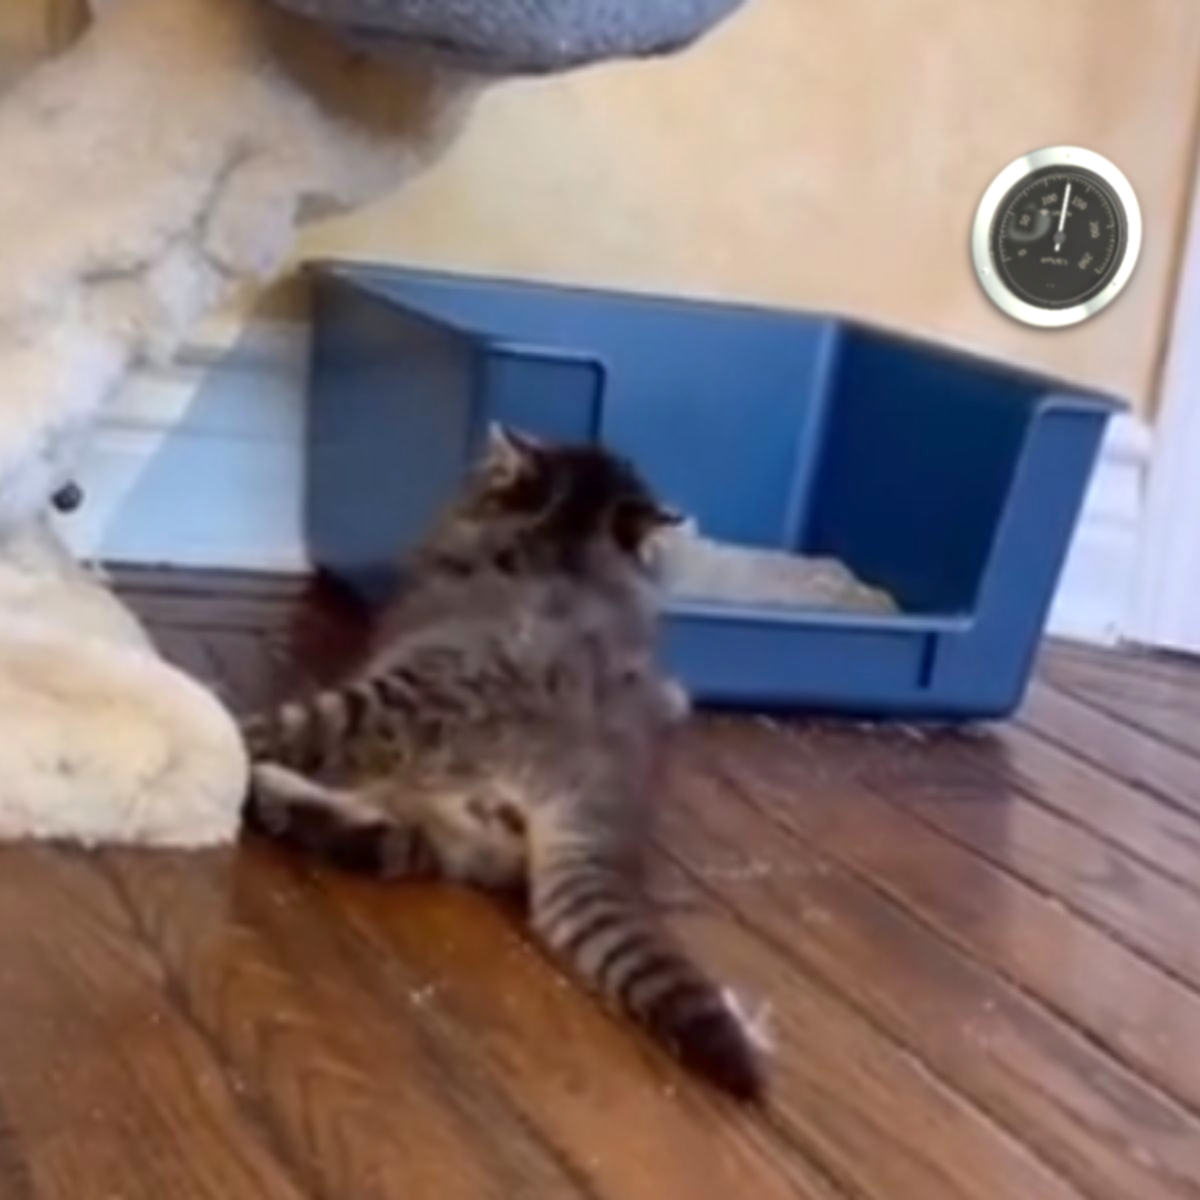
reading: A 125
